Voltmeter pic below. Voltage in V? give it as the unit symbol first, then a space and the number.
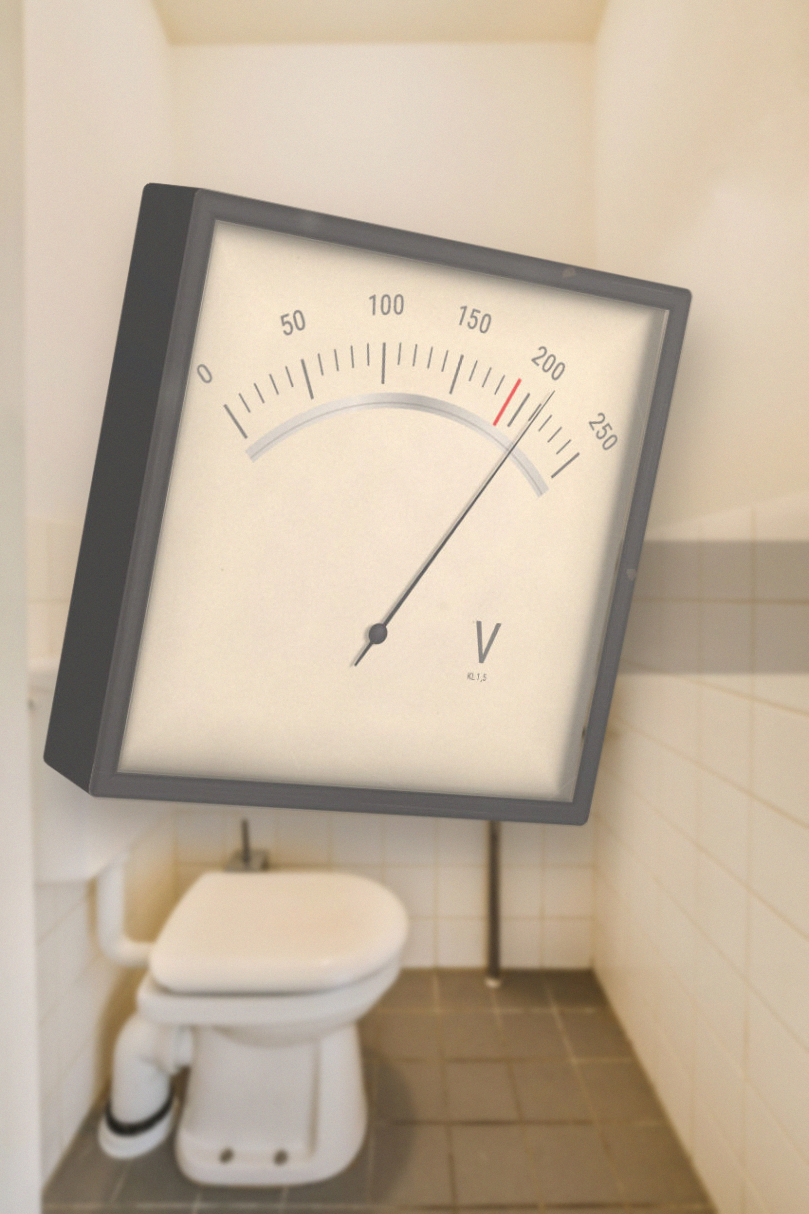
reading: V 210
